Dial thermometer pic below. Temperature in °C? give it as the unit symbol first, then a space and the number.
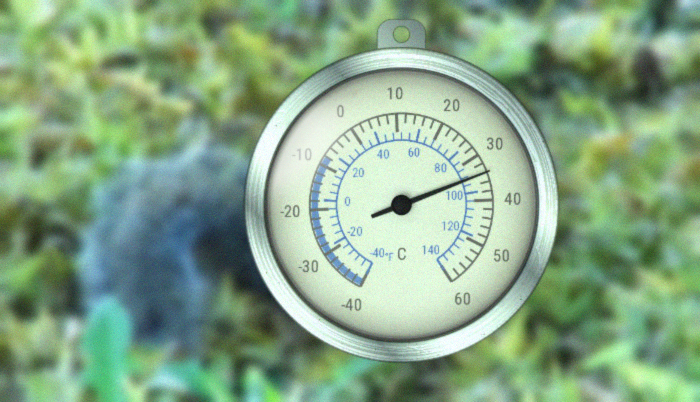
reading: °C 34
